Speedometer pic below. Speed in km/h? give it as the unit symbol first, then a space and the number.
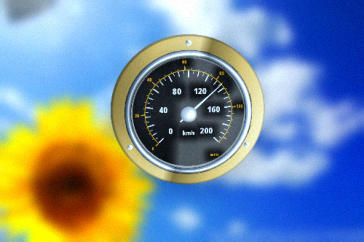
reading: km/h 135
